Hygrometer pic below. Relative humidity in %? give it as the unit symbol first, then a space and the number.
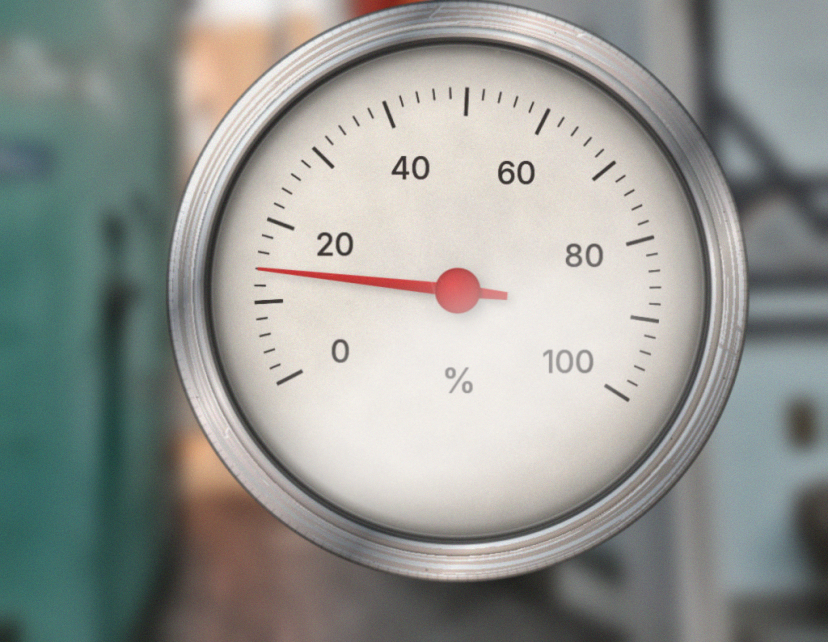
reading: % 14
